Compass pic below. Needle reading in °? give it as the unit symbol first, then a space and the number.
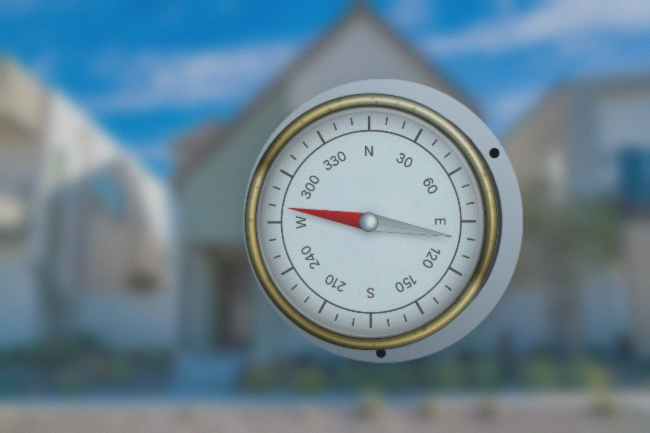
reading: ° 280
